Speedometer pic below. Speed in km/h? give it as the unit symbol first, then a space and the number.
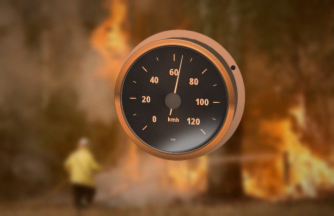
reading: km/h 65
